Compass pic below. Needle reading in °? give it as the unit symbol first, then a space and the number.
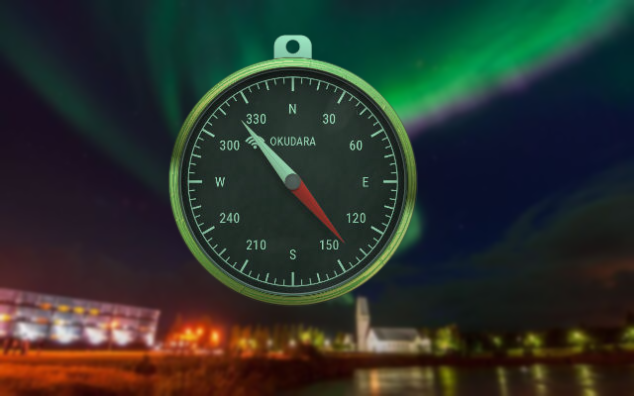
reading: ° 140
